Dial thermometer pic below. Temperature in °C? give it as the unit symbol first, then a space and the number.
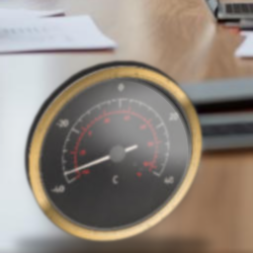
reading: °C -36
